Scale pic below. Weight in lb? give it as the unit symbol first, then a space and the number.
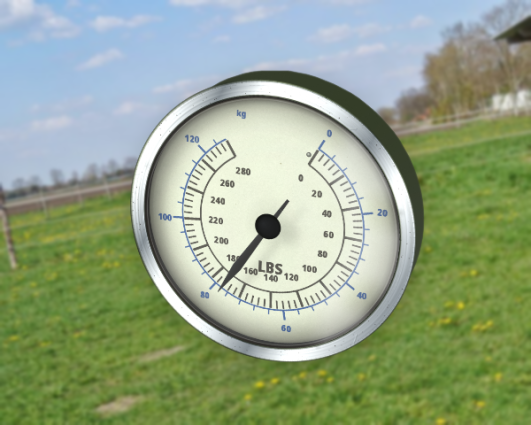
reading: lb 172
